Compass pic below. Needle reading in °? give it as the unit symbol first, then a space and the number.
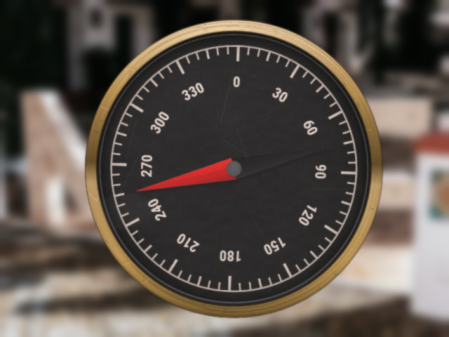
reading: ° 255
